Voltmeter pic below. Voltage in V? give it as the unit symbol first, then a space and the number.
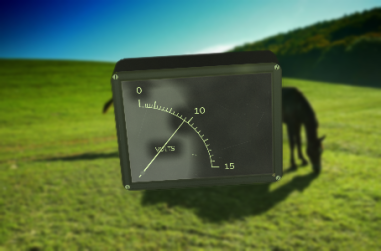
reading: V 9.5
